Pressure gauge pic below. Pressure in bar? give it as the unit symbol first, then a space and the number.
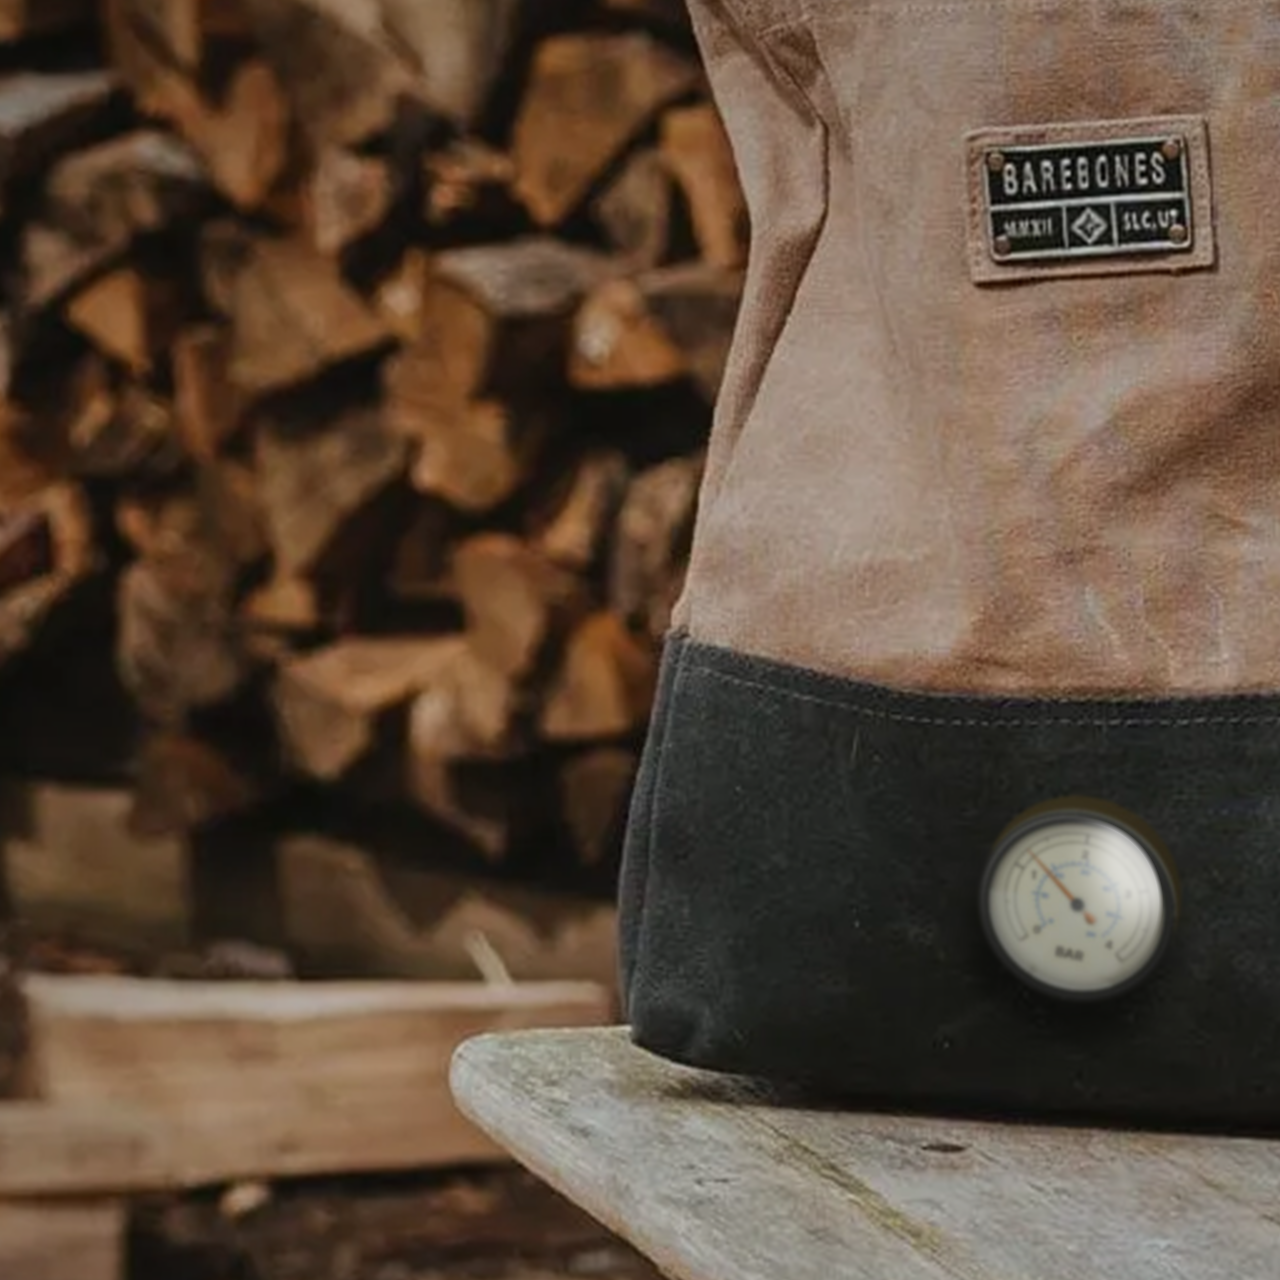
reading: bar 1.25
